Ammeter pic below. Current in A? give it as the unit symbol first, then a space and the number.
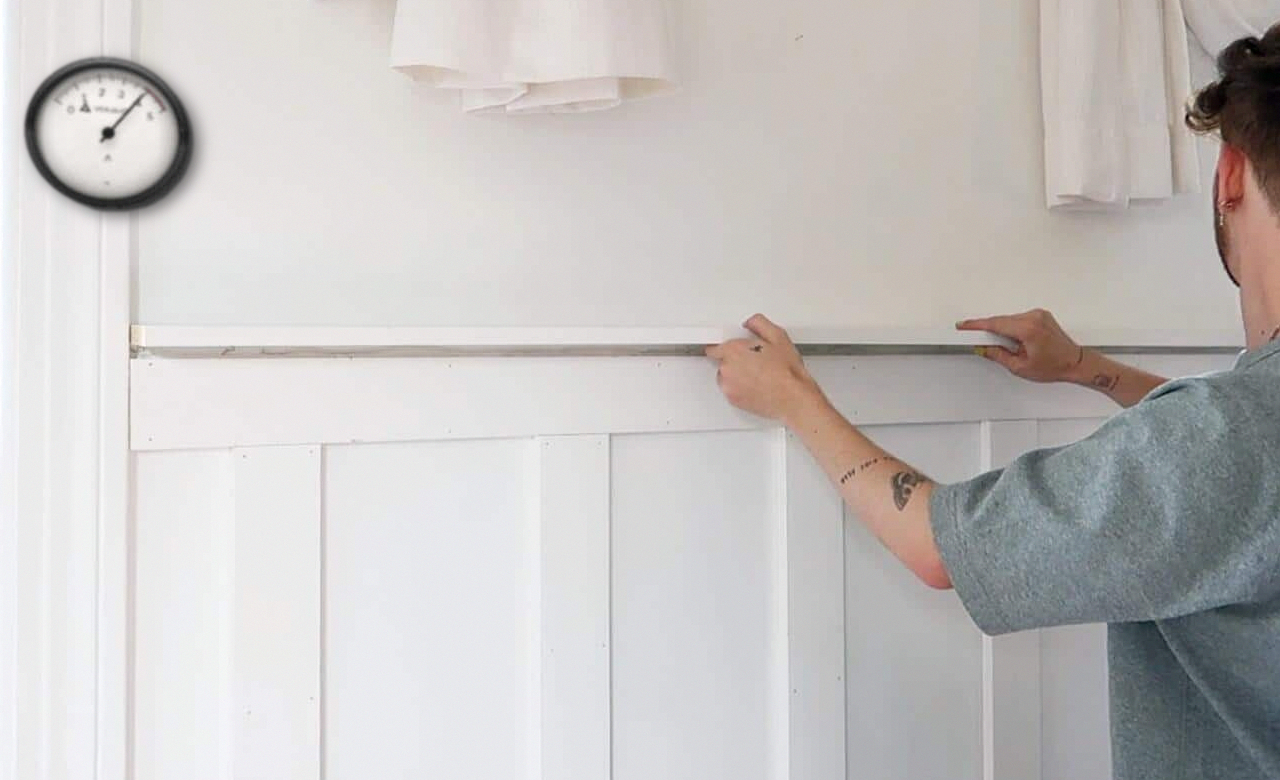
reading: A 4
